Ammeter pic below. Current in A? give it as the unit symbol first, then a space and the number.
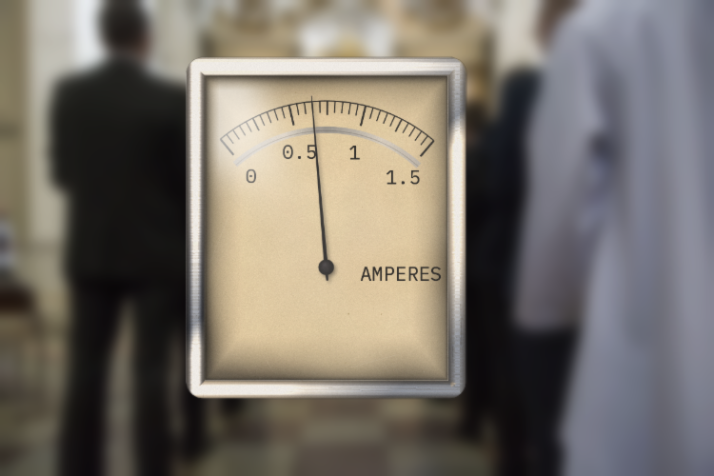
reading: A 0.65
